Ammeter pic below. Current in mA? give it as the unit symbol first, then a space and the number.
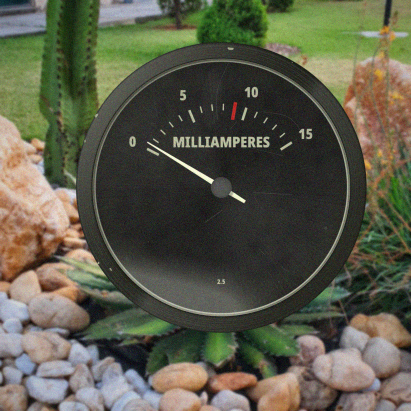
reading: mA 0.5
